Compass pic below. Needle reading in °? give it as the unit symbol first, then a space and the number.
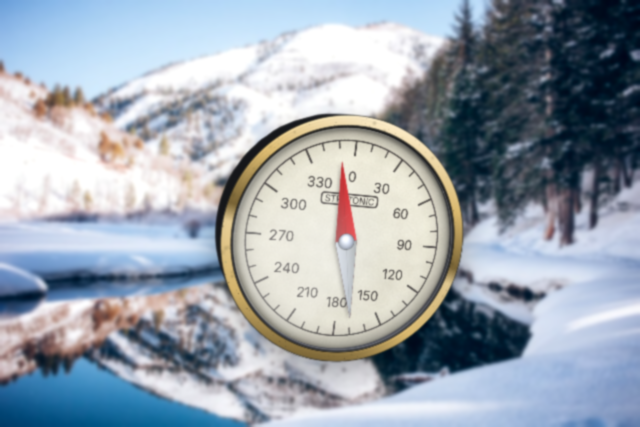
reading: ° 350
